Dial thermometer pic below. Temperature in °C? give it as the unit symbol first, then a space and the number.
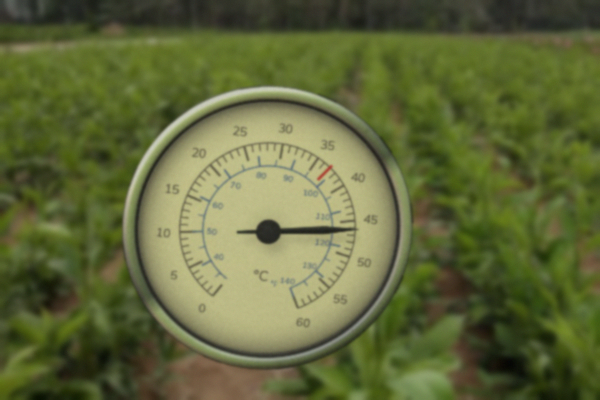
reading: °C 46
